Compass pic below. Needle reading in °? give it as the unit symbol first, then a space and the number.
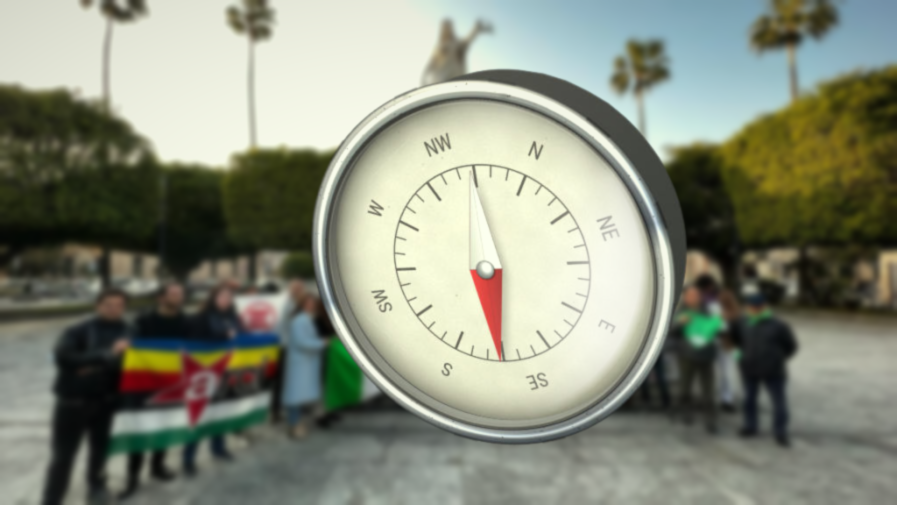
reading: ° 150
